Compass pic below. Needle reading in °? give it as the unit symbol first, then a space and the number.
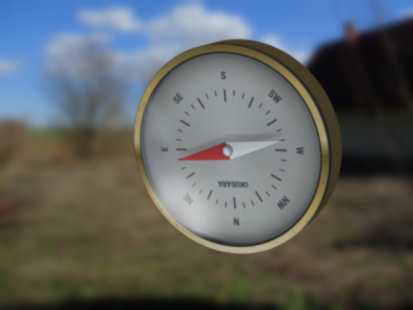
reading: ° 80
